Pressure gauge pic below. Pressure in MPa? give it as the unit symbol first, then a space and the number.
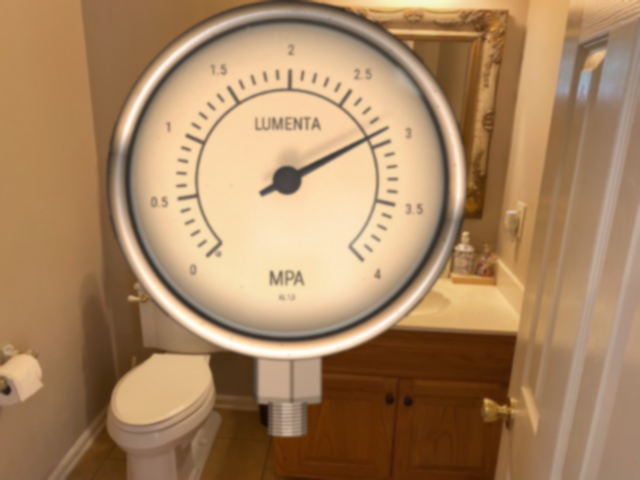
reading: MPa 2.9
